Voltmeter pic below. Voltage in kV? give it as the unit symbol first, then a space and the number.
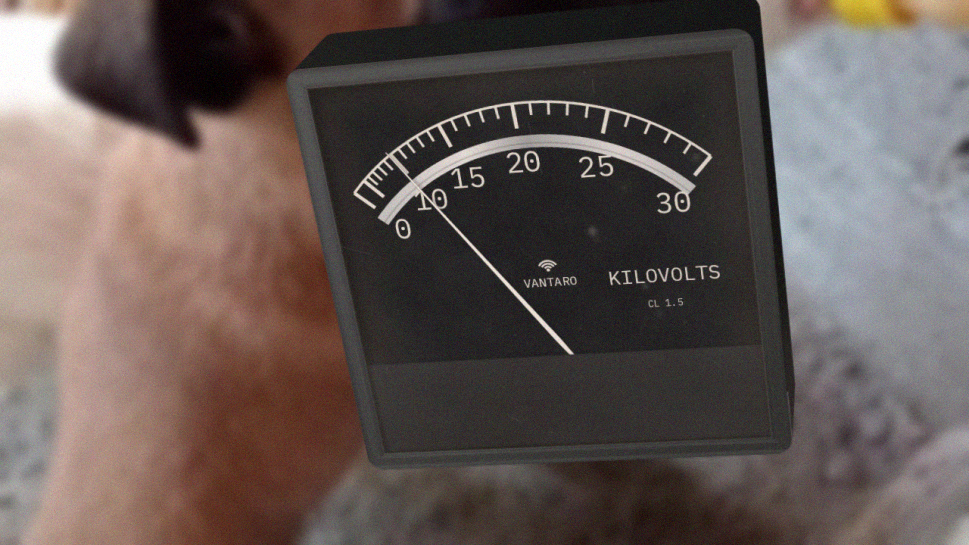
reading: kV 10
